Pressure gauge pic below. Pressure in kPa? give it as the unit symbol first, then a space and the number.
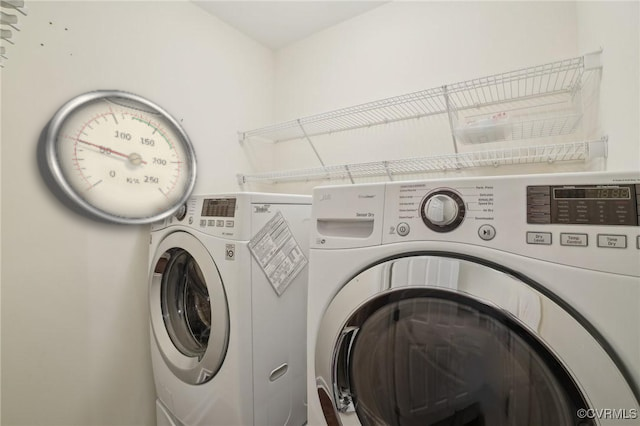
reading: kPa 50
